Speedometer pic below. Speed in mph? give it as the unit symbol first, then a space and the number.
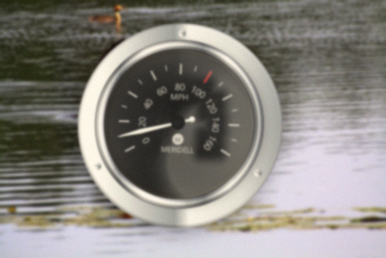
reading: mph 10
